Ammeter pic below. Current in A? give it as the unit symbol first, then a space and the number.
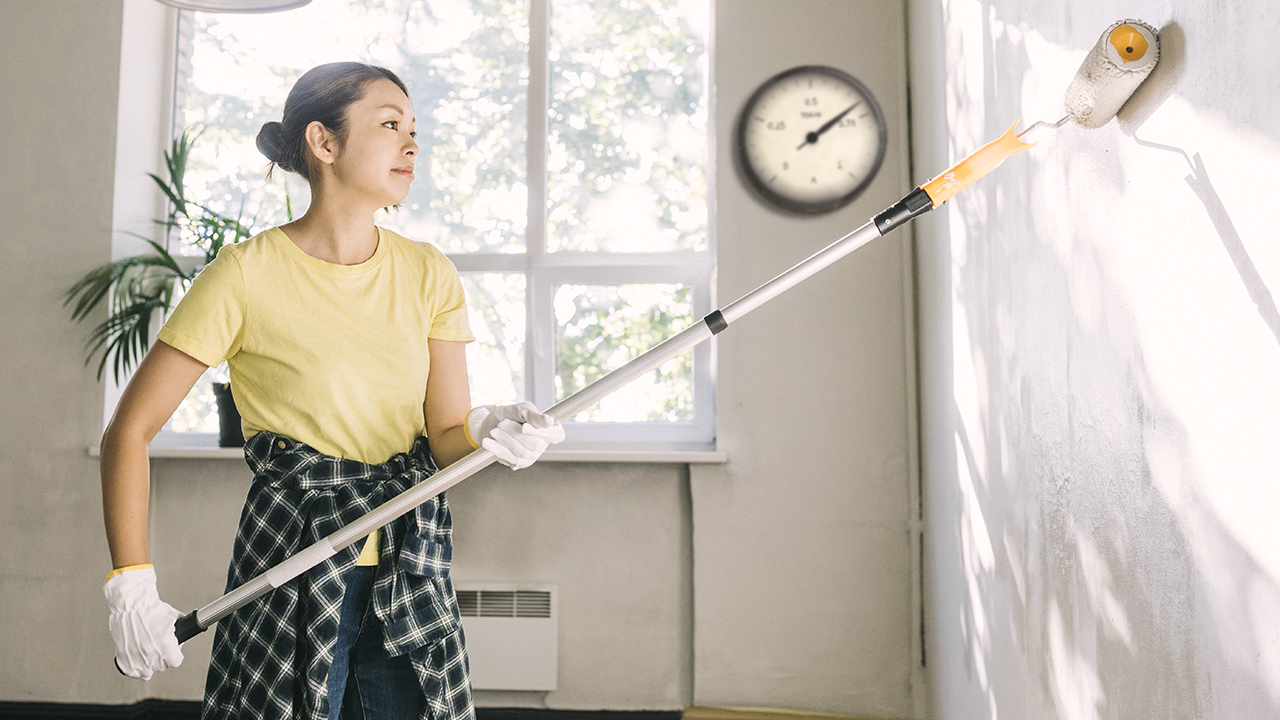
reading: A 0.7
